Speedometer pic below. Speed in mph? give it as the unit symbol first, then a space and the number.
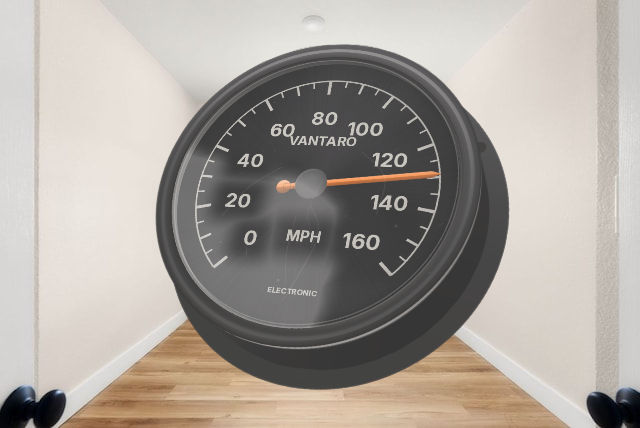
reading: mph 130
